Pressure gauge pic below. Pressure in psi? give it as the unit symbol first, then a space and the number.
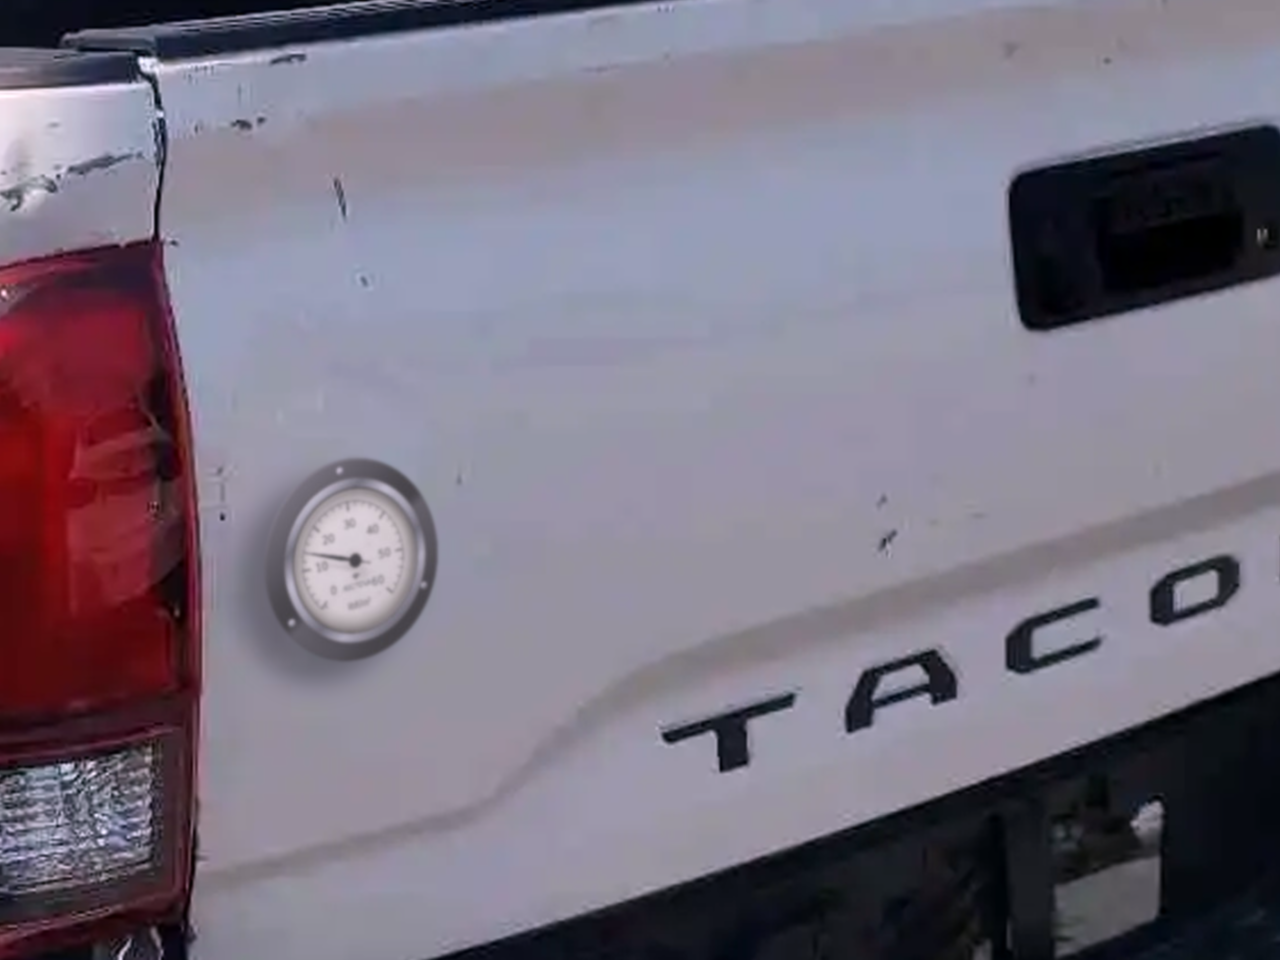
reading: psi 14
